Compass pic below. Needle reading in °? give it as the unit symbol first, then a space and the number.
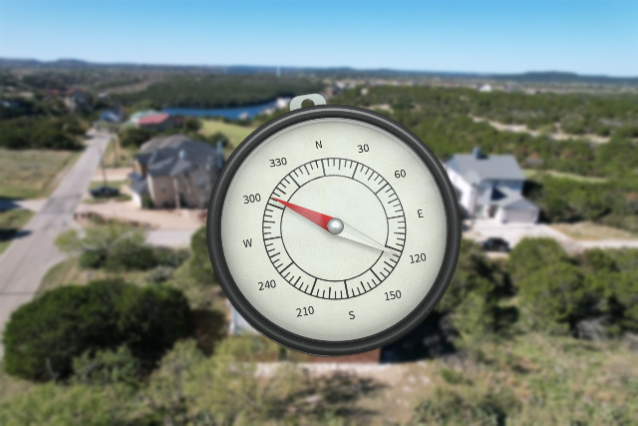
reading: ° 305
